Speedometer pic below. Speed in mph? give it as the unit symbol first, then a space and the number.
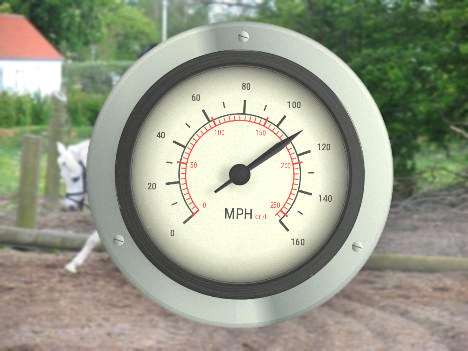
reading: mph 110
